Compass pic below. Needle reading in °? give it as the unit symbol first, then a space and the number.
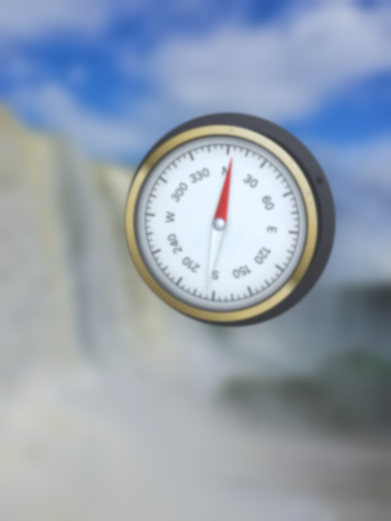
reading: ° 5
